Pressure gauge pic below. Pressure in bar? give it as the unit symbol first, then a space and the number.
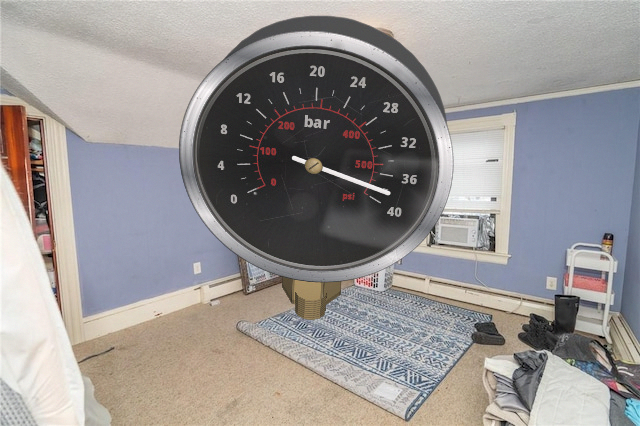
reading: bar 38
